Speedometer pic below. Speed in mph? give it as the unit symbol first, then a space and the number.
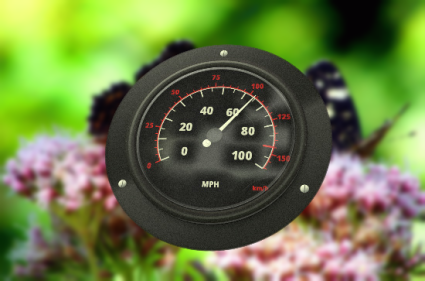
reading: mph 65
